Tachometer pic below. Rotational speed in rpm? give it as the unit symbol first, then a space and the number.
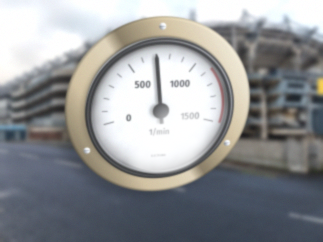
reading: rpm 700
